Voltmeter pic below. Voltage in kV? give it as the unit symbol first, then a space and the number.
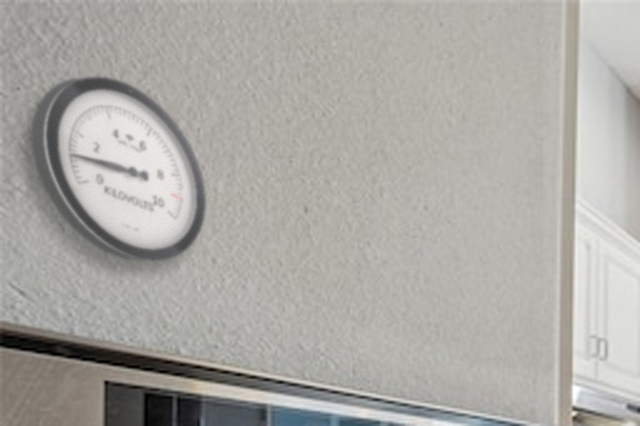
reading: kV 1
